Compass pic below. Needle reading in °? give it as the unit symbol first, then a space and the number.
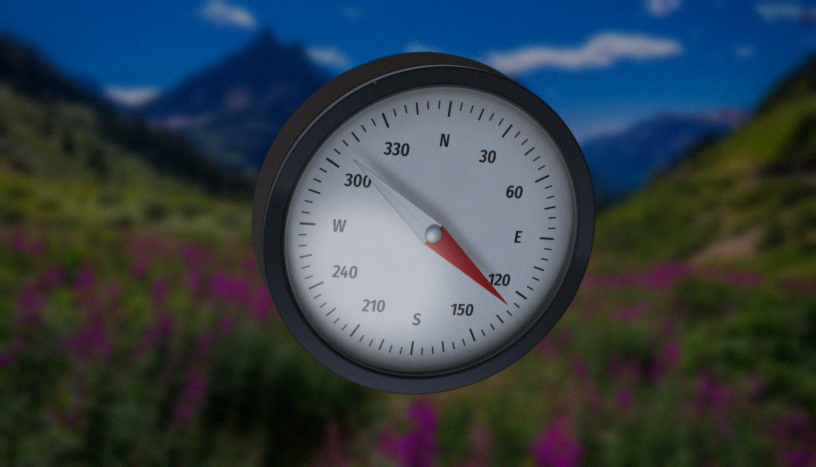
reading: ° 127.5
